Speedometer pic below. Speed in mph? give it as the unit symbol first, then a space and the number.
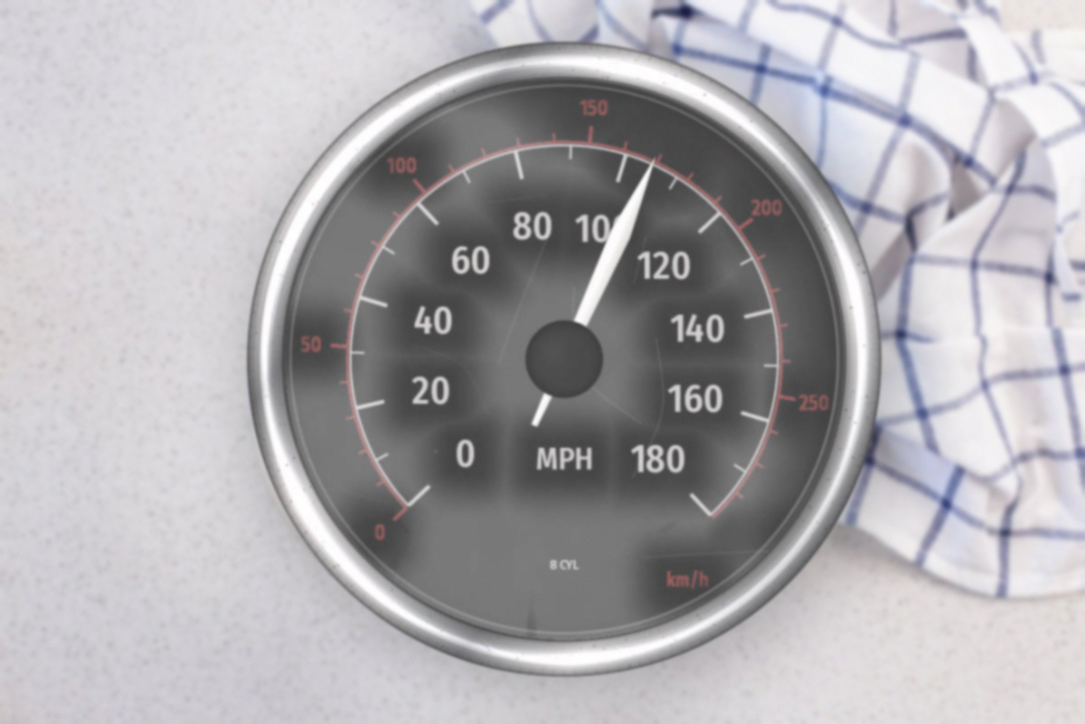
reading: mph 105
